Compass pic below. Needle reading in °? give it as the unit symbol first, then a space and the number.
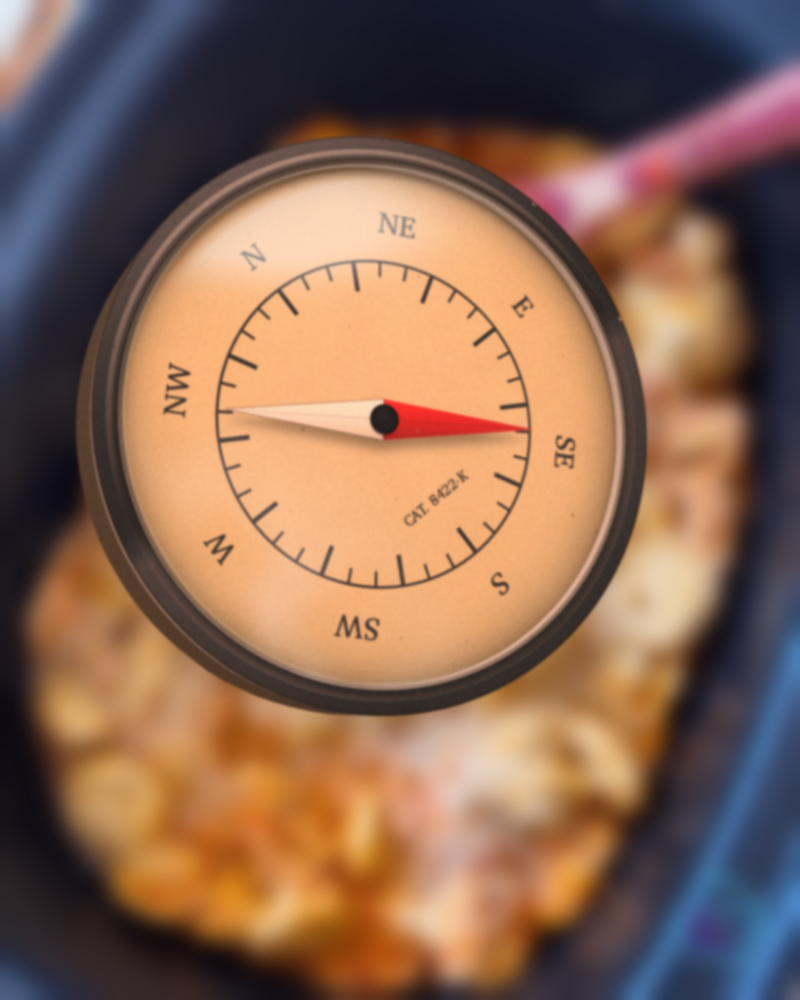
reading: ° 130
